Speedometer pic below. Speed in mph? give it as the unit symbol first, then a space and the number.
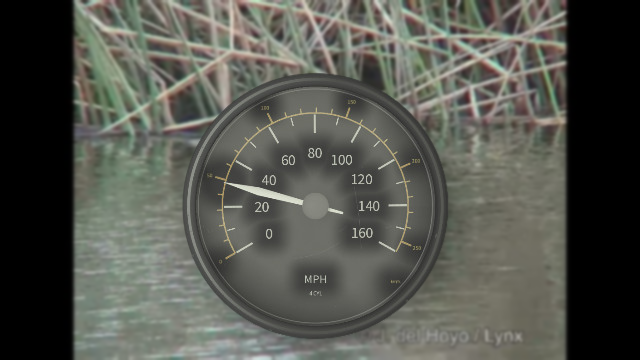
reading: mph 30
